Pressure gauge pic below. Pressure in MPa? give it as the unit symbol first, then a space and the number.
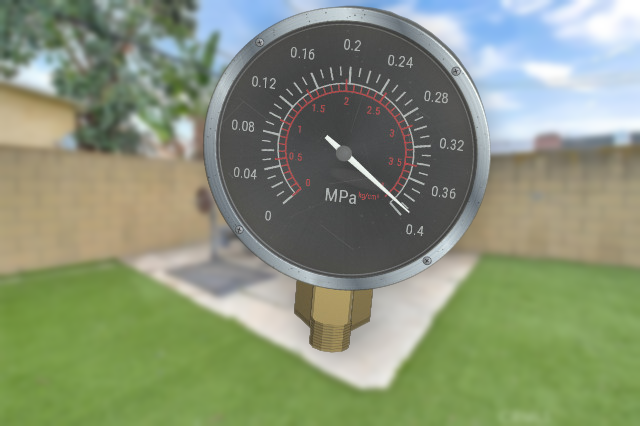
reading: MPa 0.39
